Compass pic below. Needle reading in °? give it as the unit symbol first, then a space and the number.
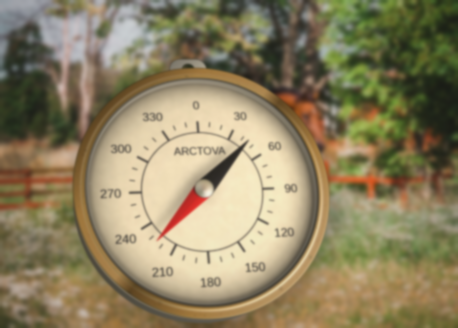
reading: ° 225
